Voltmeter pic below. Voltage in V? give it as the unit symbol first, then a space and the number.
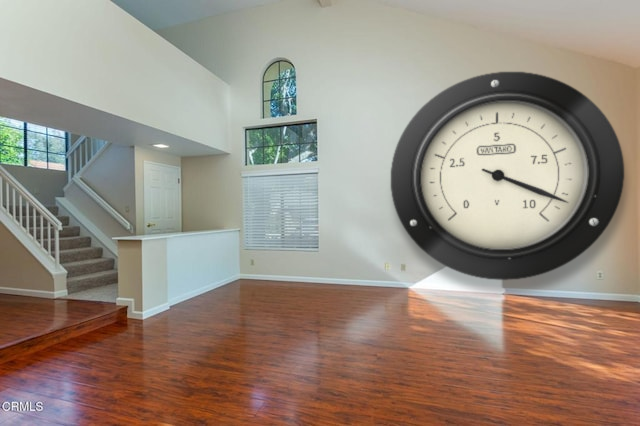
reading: V 9.25
